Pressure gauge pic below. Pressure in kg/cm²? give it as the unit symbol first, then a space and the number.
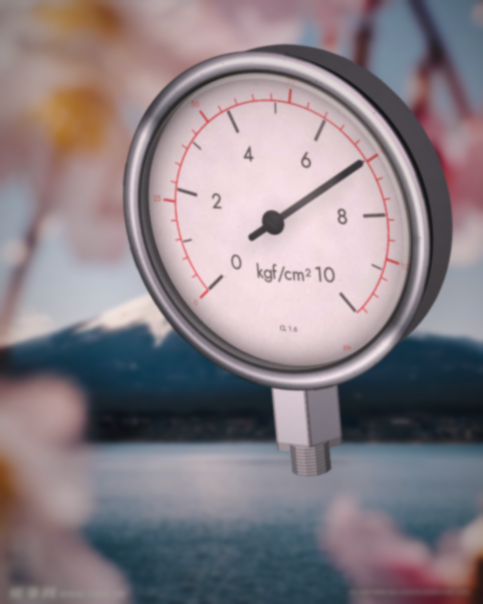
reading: kg/cm² 7
